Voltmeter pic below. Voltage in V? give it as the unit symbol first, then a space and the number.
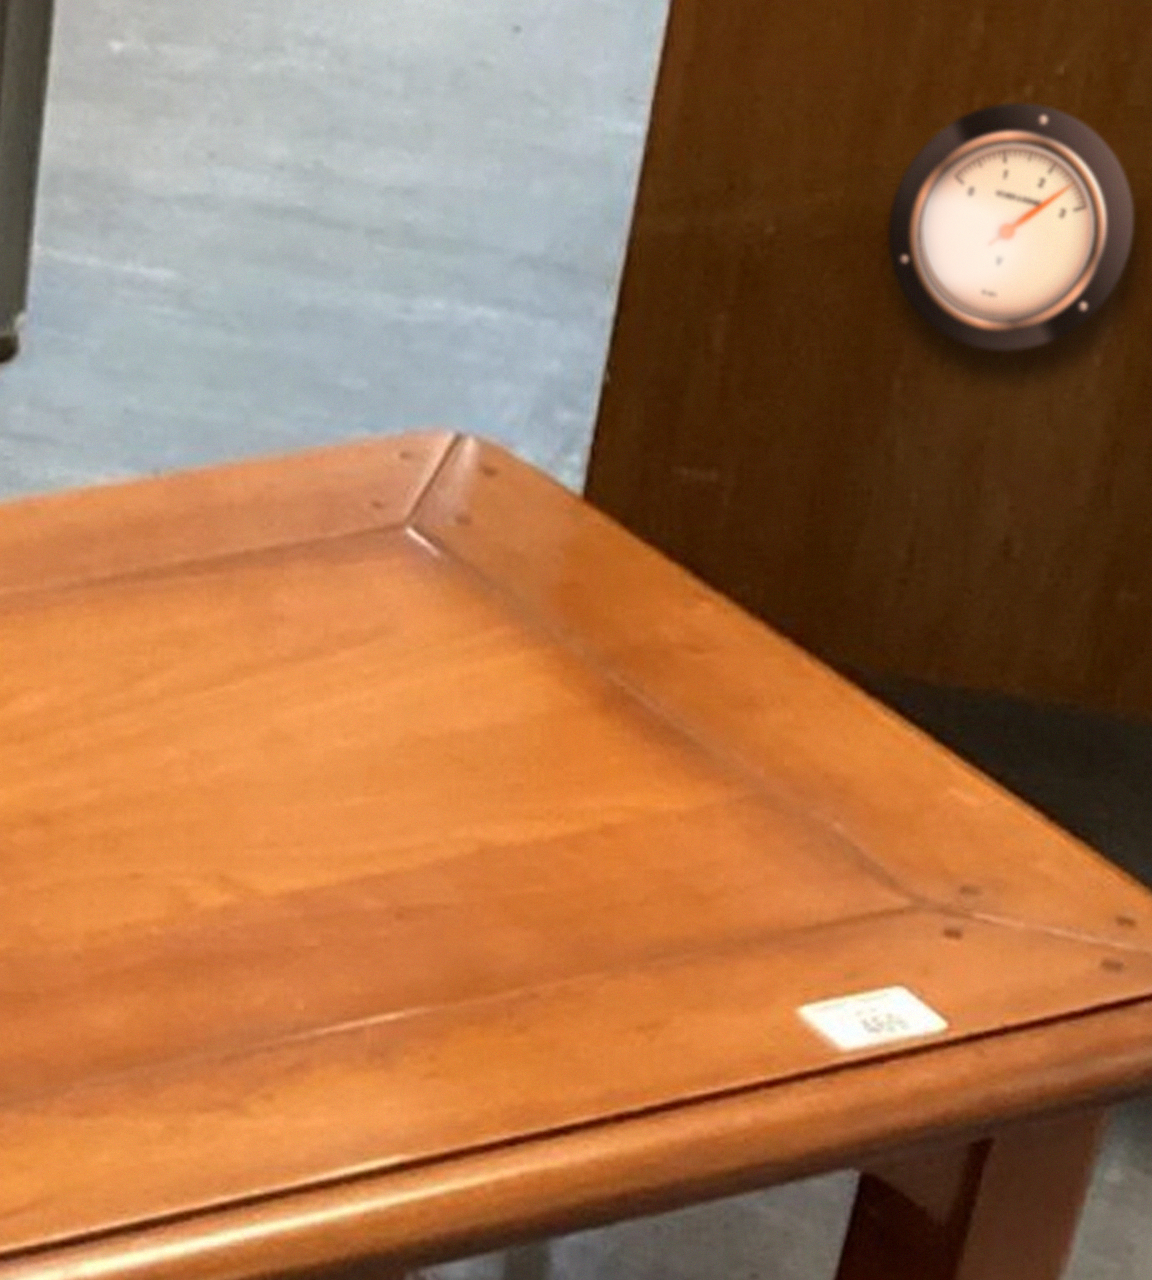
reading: V 2.5
